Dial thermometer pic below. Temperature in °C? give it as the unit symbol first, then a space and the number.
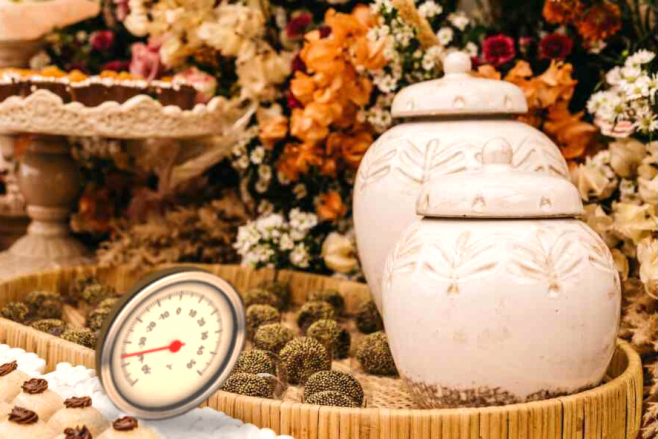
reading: °C -35
